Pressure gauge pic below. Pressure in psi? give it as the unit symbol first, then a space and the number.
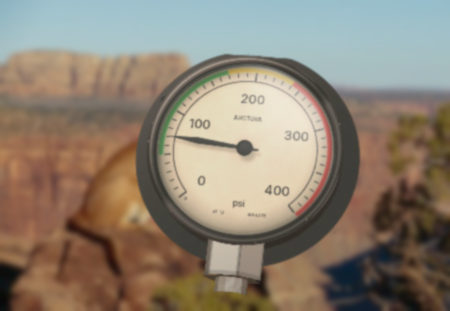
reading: psi 70
